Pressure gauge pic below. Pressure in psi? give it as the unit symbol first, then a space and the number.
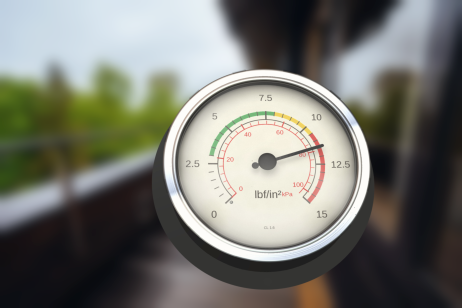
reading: psi 11.5
